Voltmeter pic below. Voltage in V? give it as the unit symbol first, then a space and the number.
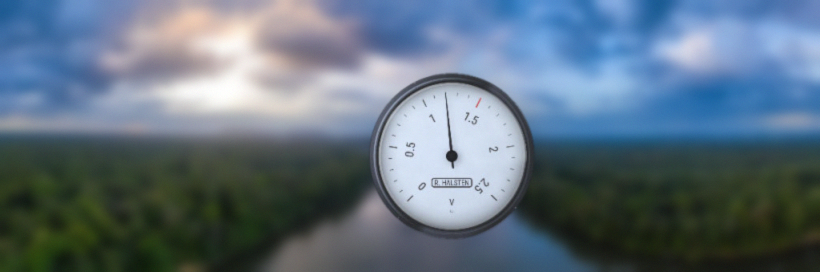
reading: V 1.2
